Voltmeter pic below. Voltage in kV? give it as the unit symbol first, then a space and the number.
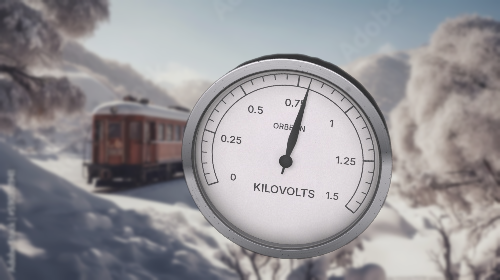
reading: kV 0.8
